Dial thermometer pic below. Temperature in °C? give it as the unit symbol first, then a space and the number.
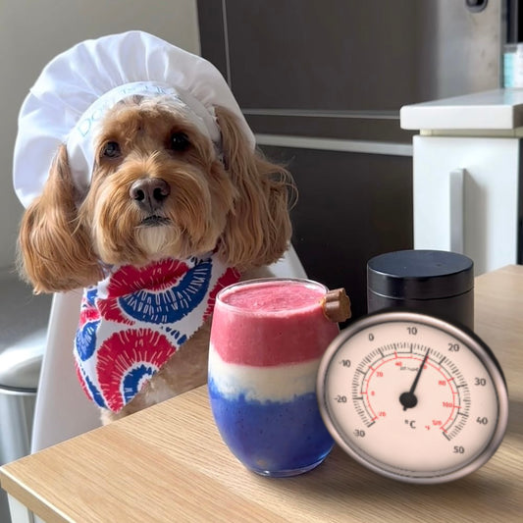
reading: °C 15
